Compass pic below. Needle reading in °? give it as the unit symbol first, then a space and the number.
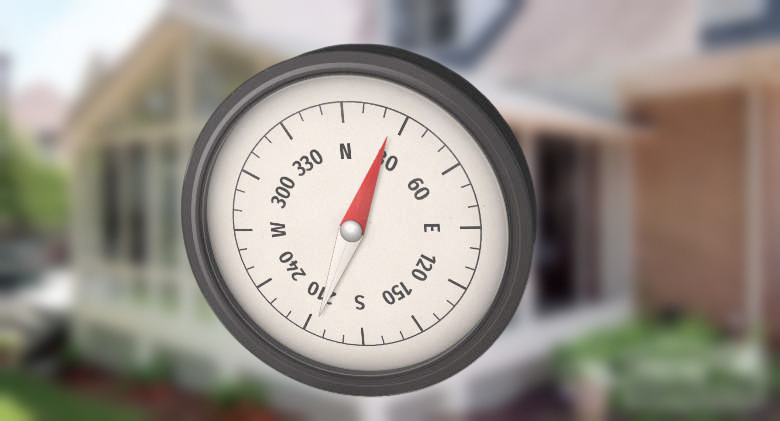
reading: ° 25
